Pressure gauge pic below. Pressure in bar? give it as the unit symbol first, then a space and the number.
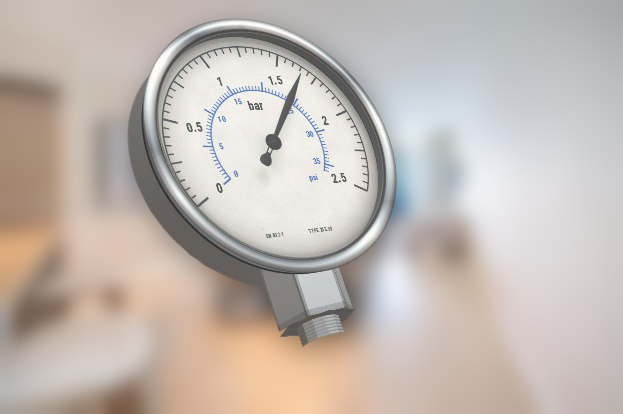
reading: bar 1.65
